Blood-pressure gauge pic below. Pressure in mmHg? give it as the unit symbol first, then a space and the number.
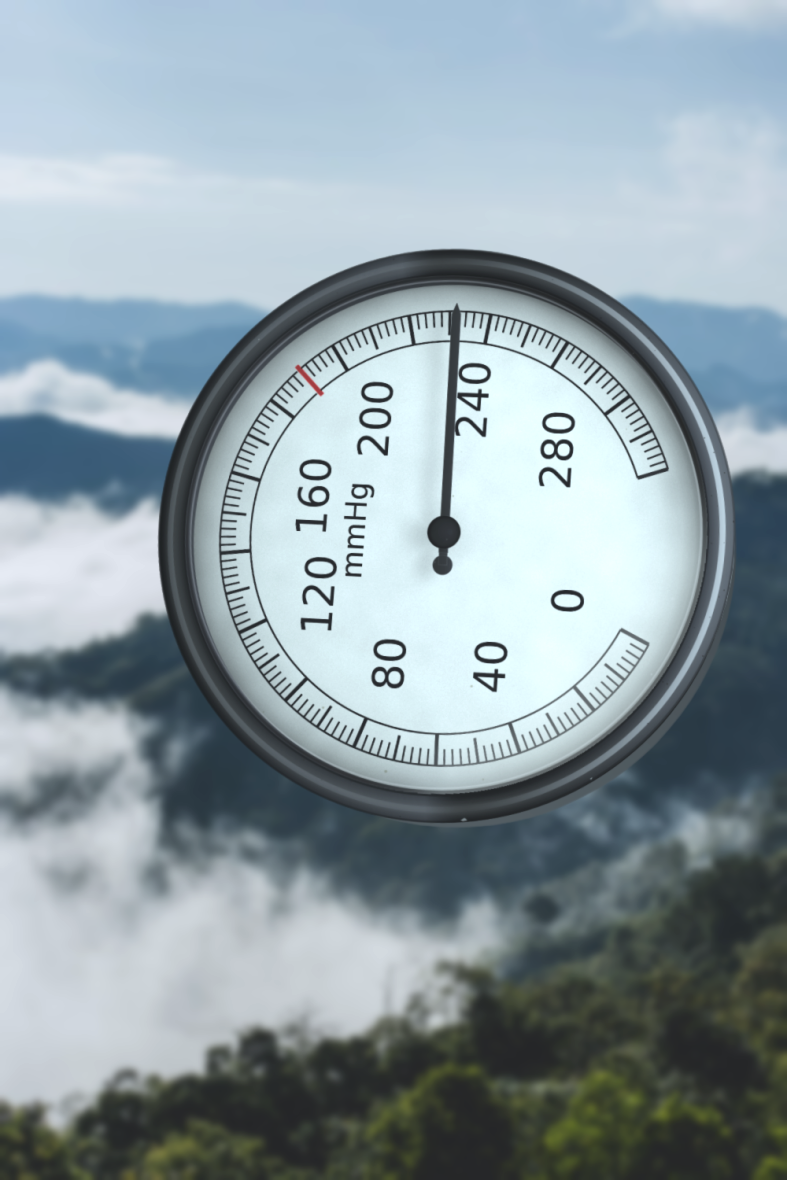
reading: mmHg 232
